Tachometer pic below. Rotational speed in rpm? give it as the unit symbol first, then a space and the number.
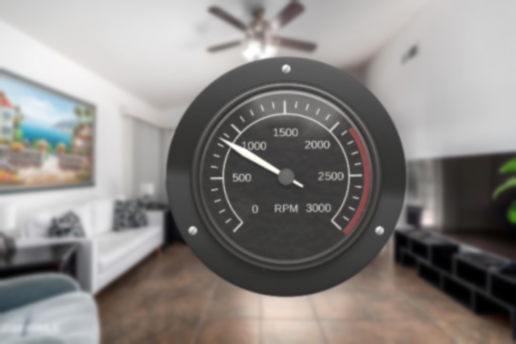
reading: rpm 850
